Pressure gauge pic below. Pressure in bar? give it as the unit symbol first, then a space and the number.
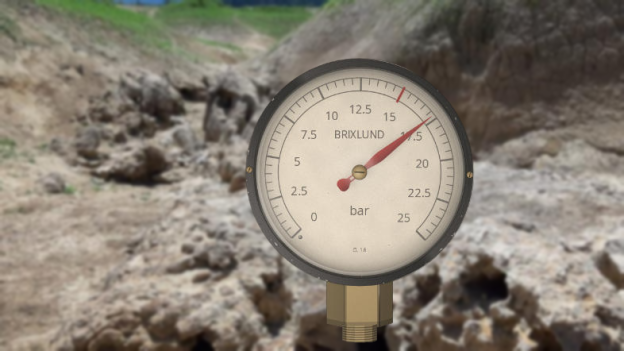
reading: bar 17.25
